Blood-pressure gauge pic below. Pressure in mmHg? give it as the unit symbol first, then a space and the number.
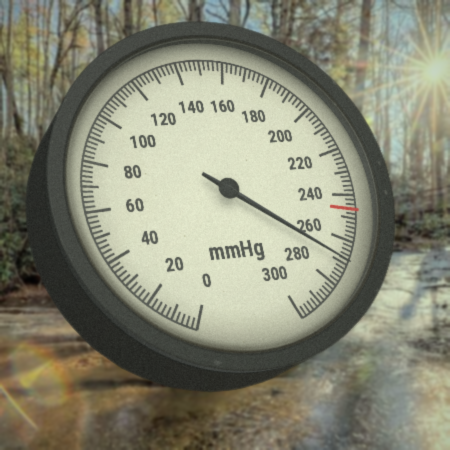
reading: mmHg 270
